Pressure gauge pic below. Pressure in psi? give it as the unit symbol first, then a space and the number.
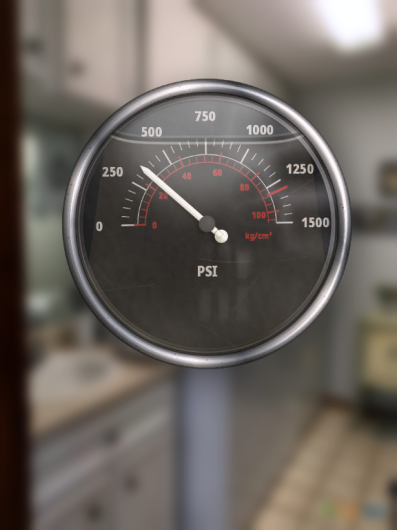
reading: psi 350
